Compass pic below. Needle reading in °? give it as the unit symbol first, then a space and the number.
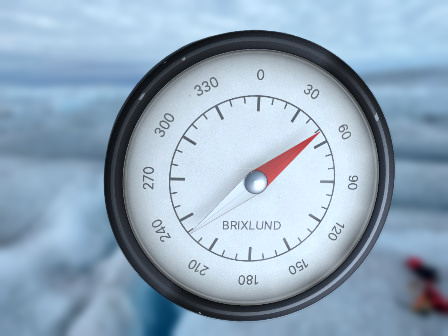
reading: ° 50
